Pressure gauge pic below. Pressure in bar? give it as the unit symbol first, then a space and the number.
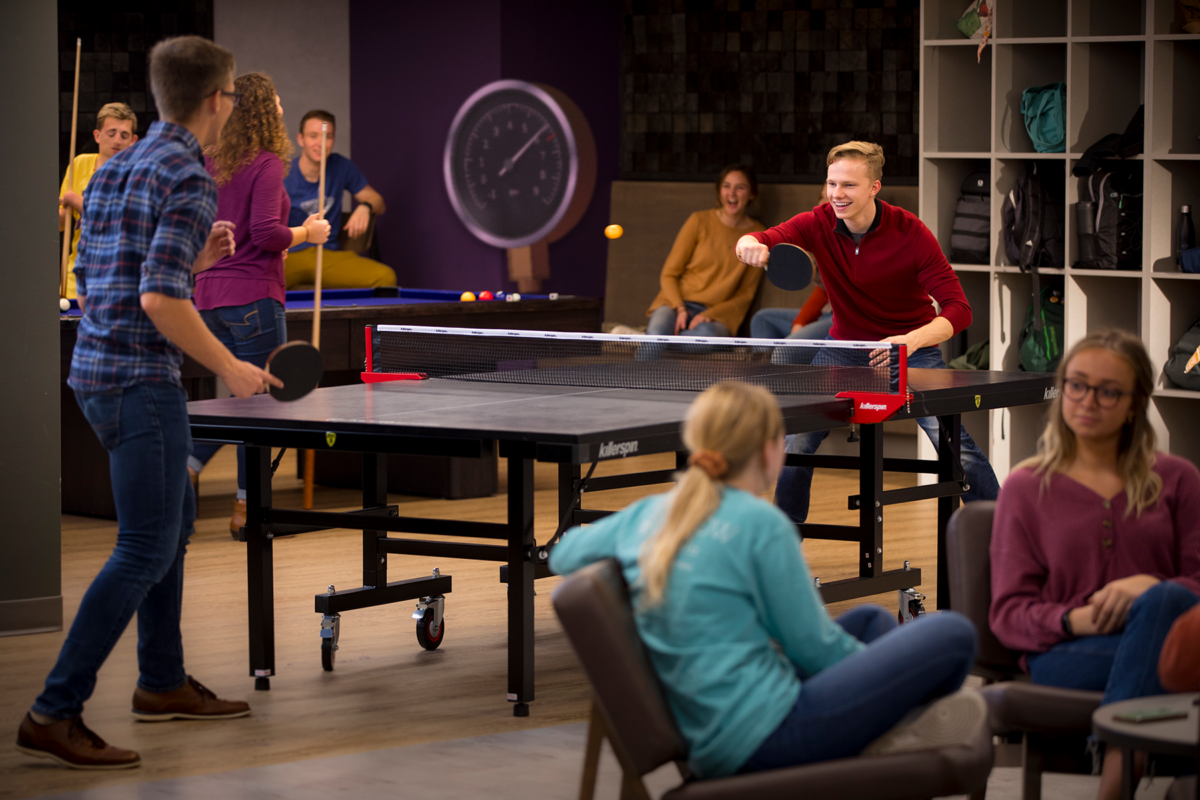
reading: bar 6
